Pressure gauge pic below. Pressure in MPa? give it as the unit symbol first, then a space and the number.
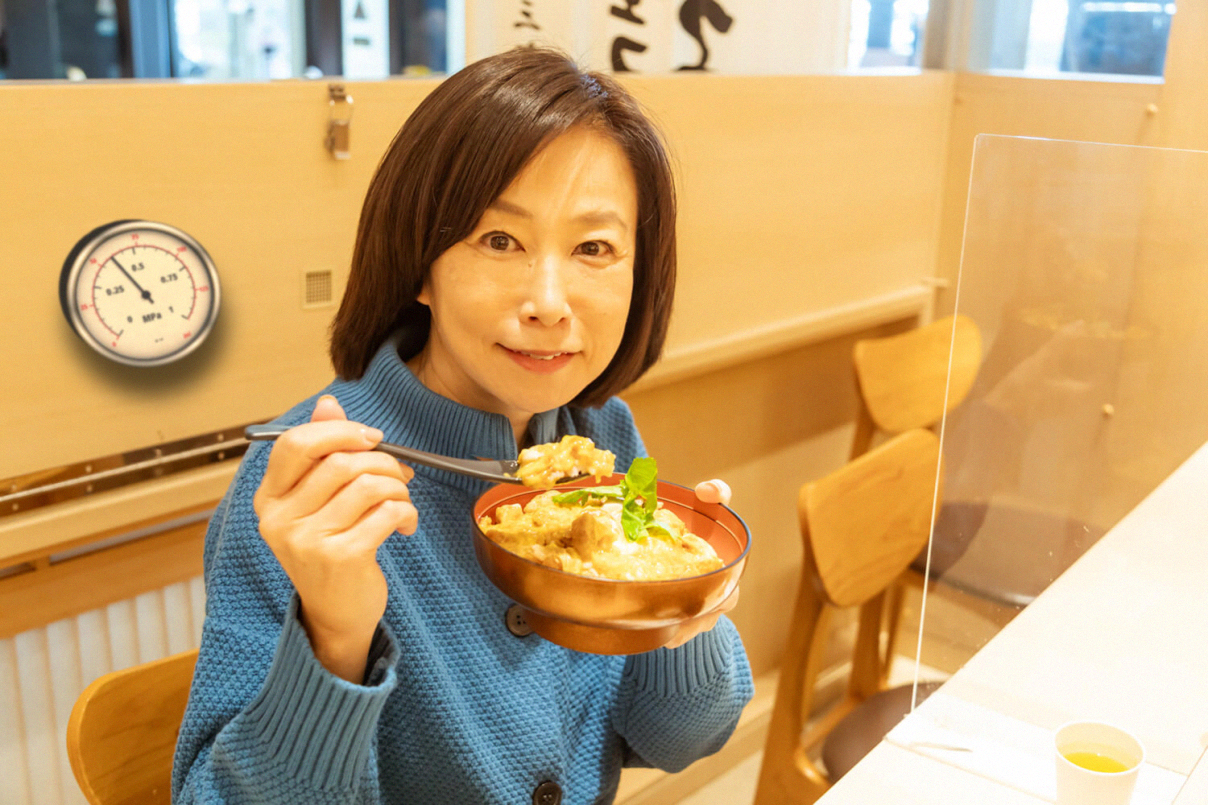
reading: MPa 0.4
